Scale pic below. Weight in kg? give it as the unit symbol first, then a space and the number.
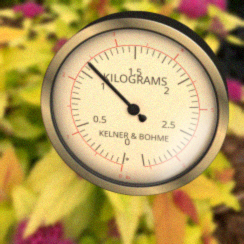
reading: kg 1.1
